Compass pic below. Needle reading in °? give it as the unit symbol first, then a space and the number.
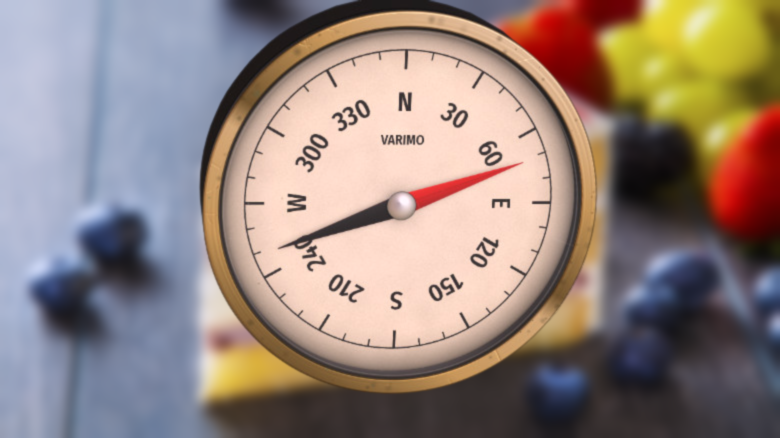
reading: ° 70
